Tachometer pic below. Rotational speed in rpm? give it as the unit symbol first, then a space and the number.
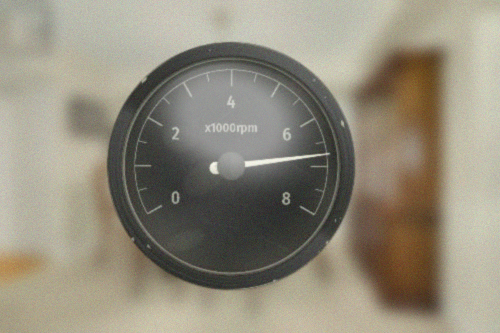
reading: rpm 6750
